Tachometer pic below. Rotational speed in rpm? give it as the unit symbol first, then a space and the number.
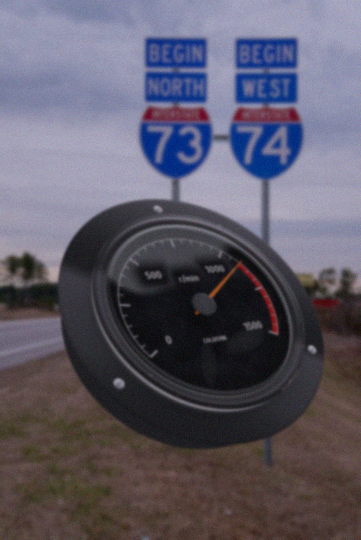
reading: rpm 1100
